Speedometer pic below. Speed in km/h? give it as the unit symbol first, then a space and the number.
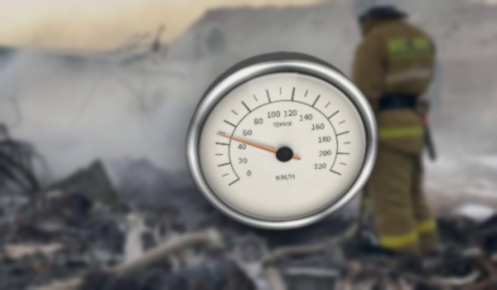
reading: km/h 50
